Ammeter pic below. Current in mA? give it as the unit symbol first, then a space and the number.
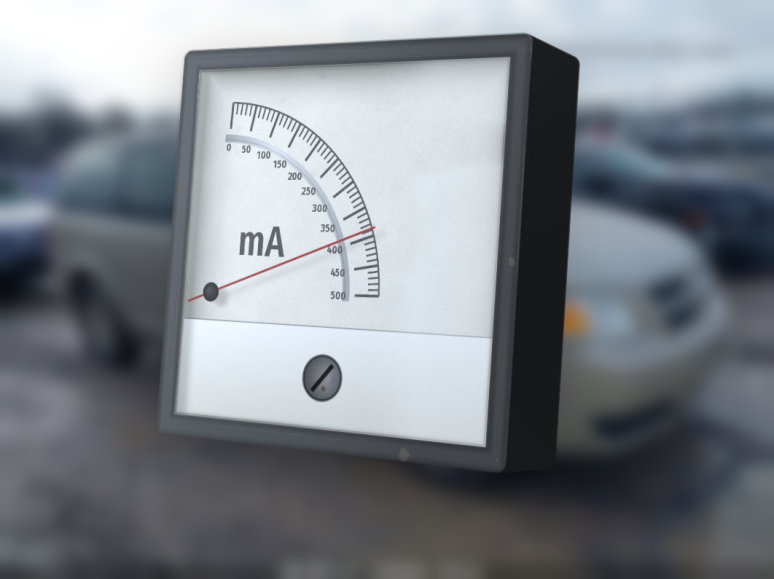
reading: mA 390
